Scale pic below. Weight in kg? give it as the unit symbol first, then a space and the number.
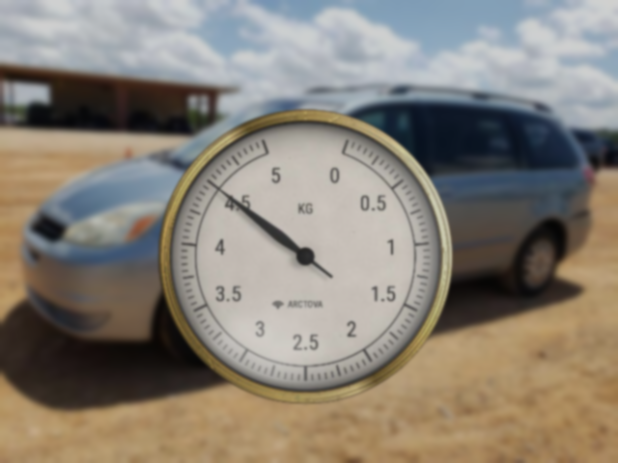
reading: kg 4.5
